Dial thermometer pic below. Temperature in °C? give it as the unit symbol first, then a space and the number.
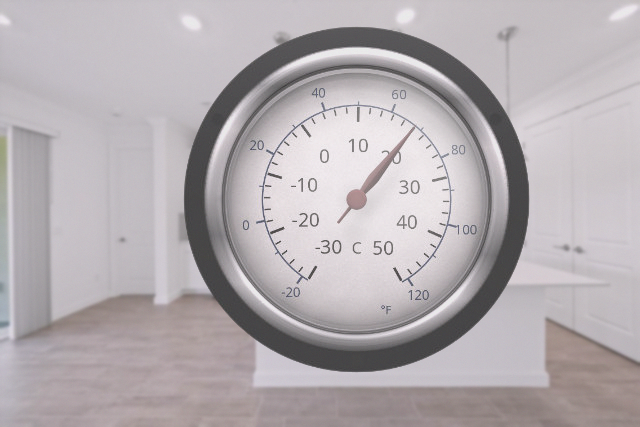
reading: °C 20
